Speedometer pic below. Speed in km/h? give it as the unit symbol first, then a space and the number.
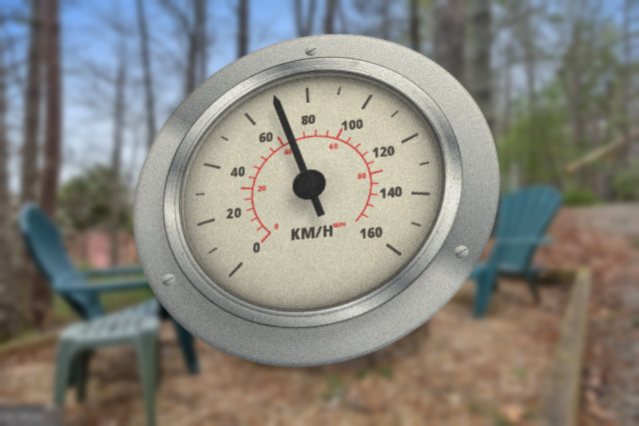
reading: km/h 70
